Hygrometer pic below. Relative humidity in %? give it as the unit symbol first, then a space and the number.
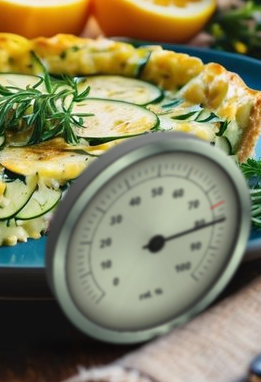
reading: % 80
